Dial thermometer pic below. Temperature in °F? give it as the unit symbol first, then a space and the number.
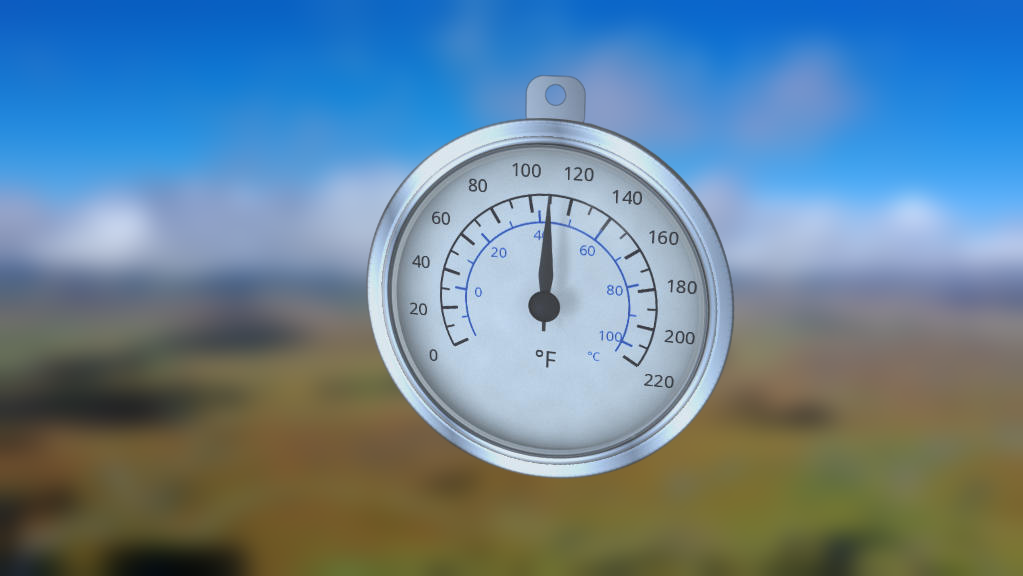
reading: °F 110
